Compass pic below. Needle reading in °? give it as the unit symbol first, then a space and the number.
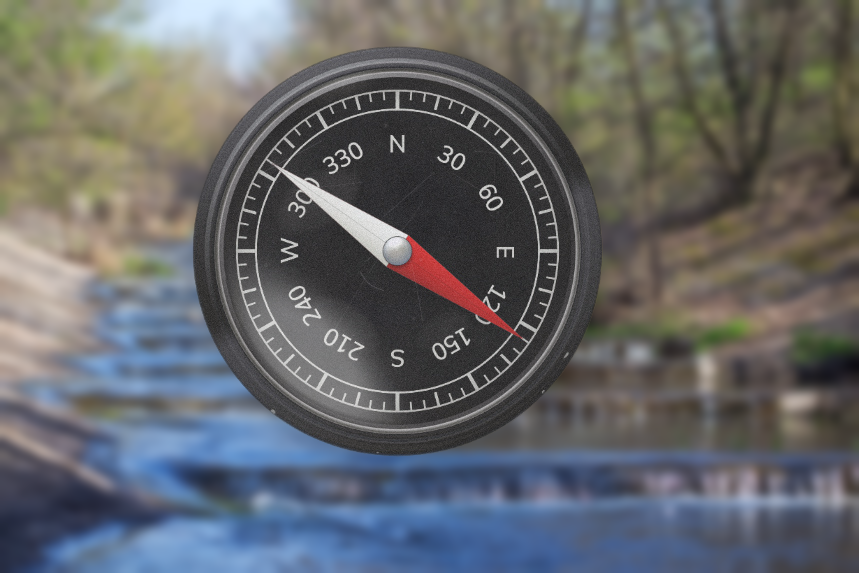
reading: ° 125
